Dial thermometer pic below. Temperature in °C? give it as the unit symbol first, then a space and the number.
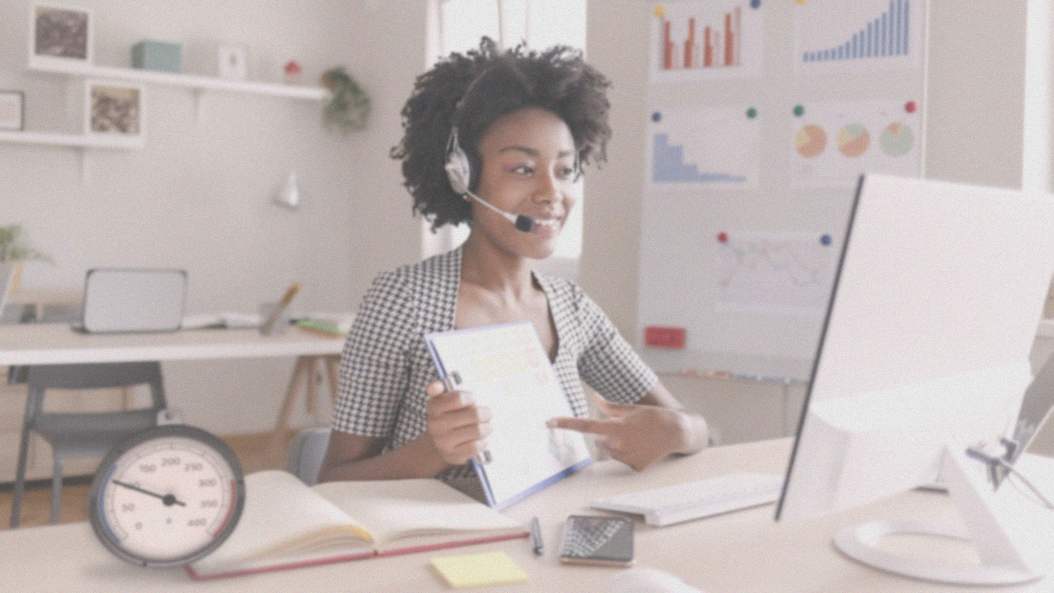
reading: °C 100
